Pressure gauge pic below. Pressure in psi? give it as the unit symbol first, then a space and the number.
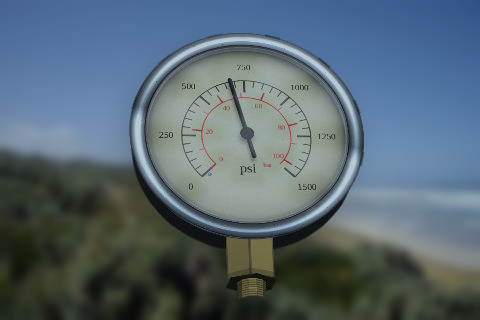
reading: psi 675
